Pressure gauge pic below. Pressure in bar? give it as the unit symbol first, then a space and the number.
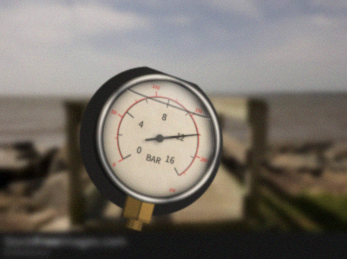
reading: bar 12
